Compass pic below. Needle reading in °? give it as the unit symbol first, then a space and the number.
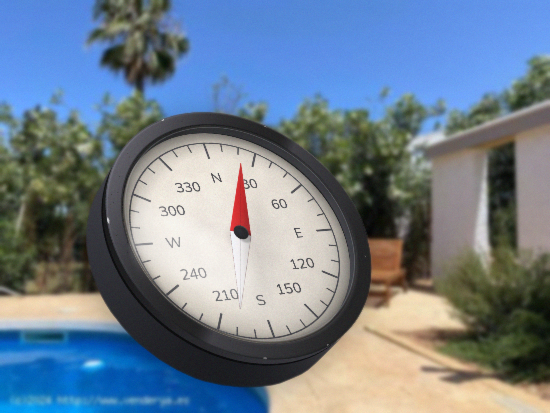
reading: ° 20
